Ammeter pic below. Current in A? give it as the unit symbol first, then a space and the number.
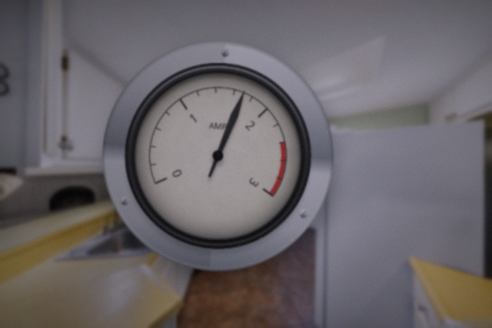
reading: A 1.7
